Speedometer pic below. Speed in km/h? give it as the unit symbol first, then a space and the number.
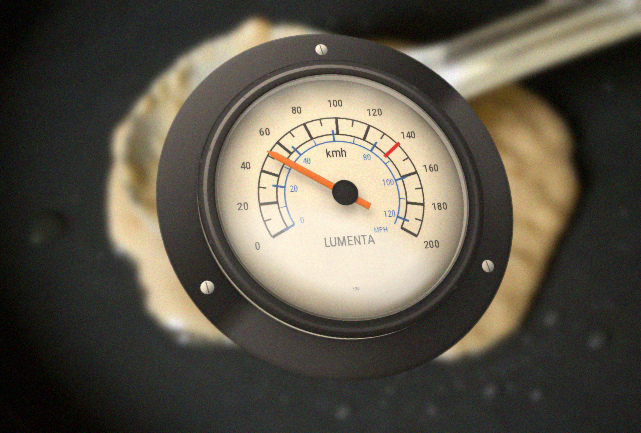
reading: km/h 50
